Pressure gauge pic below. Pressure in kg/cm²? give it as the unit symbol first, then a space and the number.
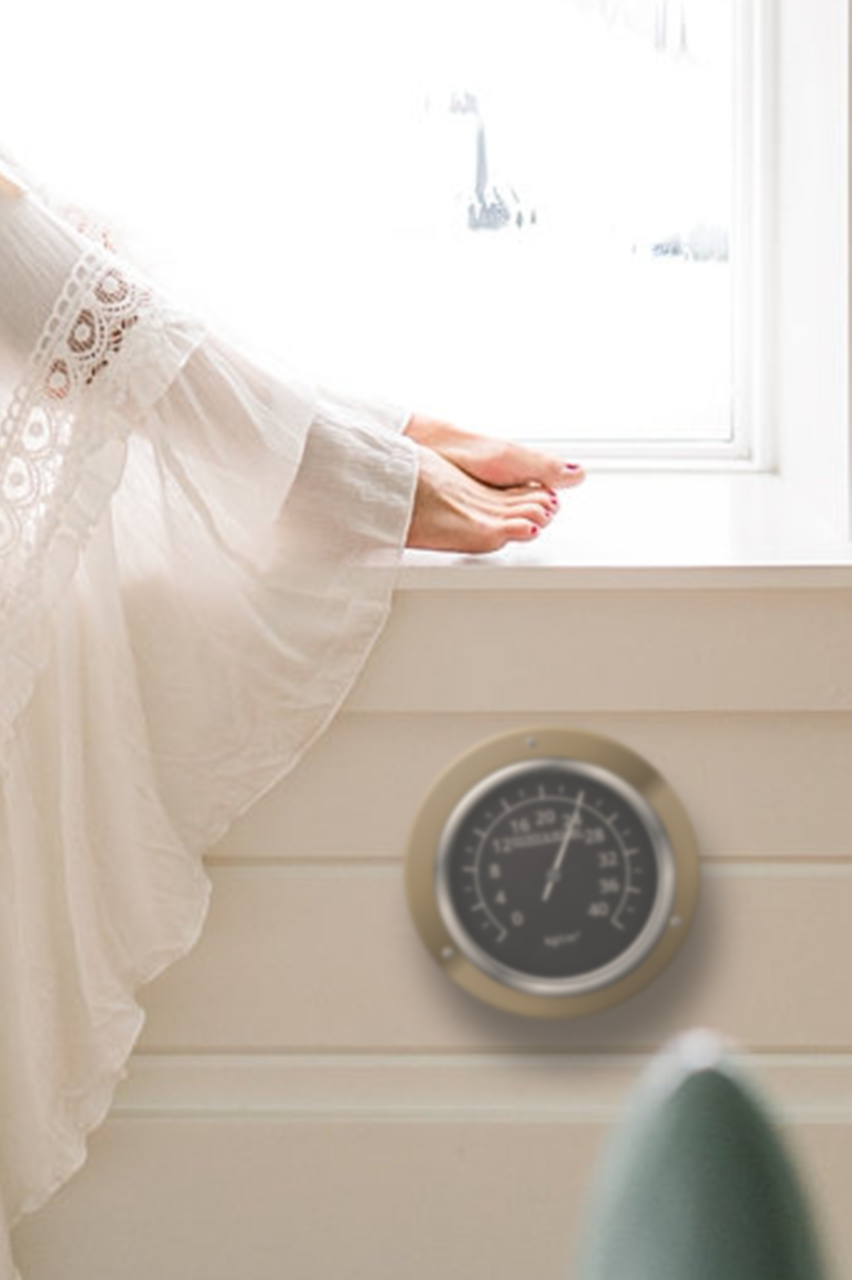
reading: kg/cm² 24
